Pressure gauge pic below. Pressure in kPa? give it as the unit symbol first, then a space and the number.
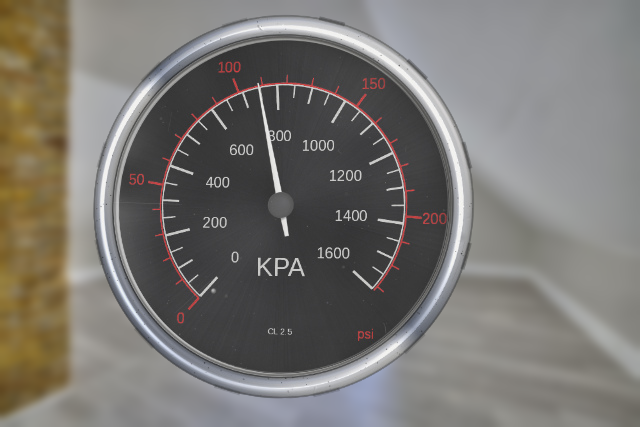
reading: kPa 750
